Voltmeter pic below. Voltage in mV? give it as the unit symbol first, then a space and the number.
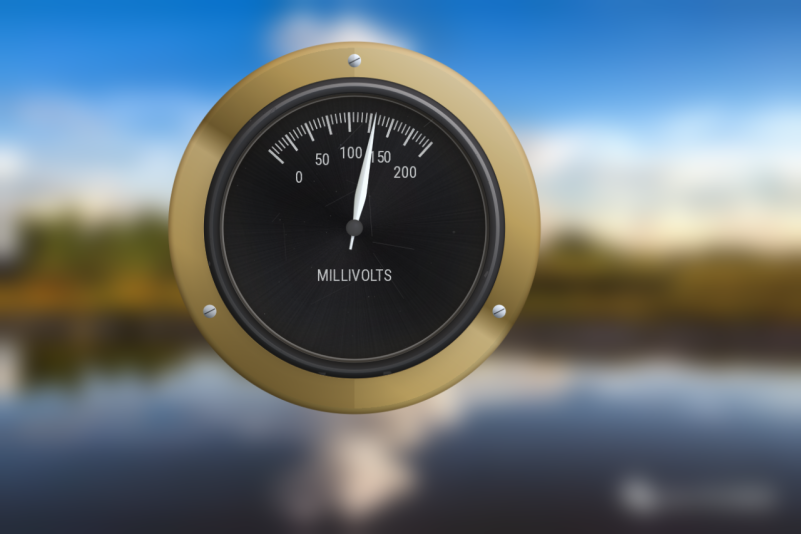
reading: mV 130
